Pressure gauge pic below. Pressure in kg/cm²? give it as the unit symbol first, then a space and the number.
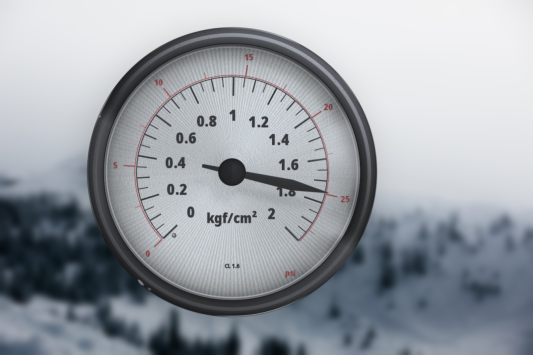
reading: kg/cm² 1.75
